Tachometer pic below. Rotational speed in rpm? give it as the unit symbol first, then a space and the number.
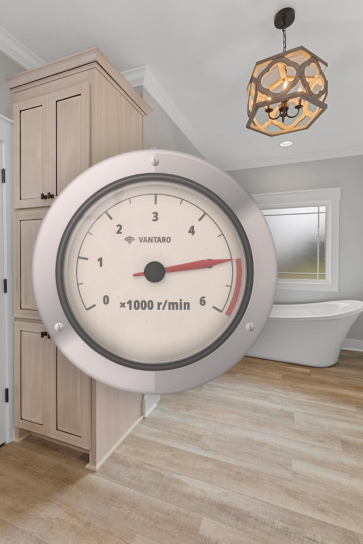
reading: rpm 5000
